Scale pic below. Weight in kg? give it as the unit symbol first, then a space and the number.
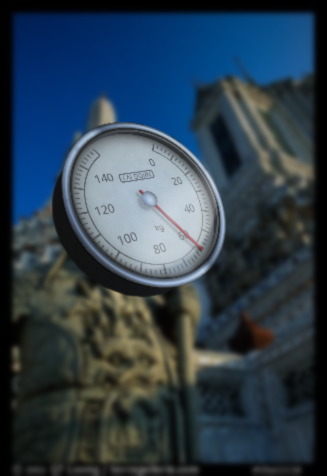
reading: kg 60
